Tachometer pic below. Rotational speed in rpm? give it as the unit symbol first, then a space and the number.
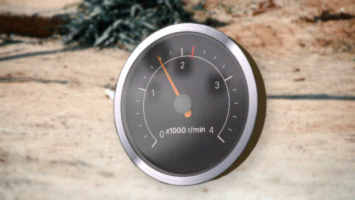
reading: rpm 1600
